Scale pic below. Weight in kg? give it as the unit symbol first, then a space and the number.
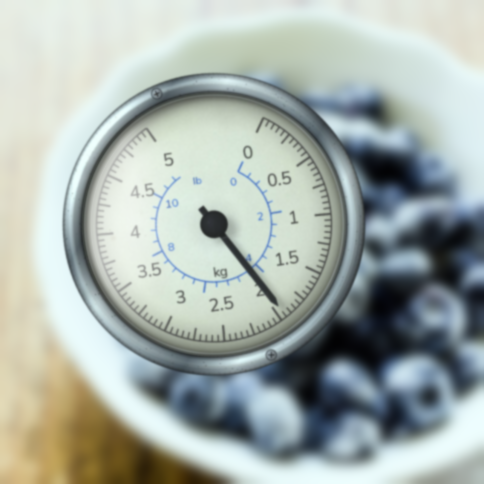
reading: kg 1.95
